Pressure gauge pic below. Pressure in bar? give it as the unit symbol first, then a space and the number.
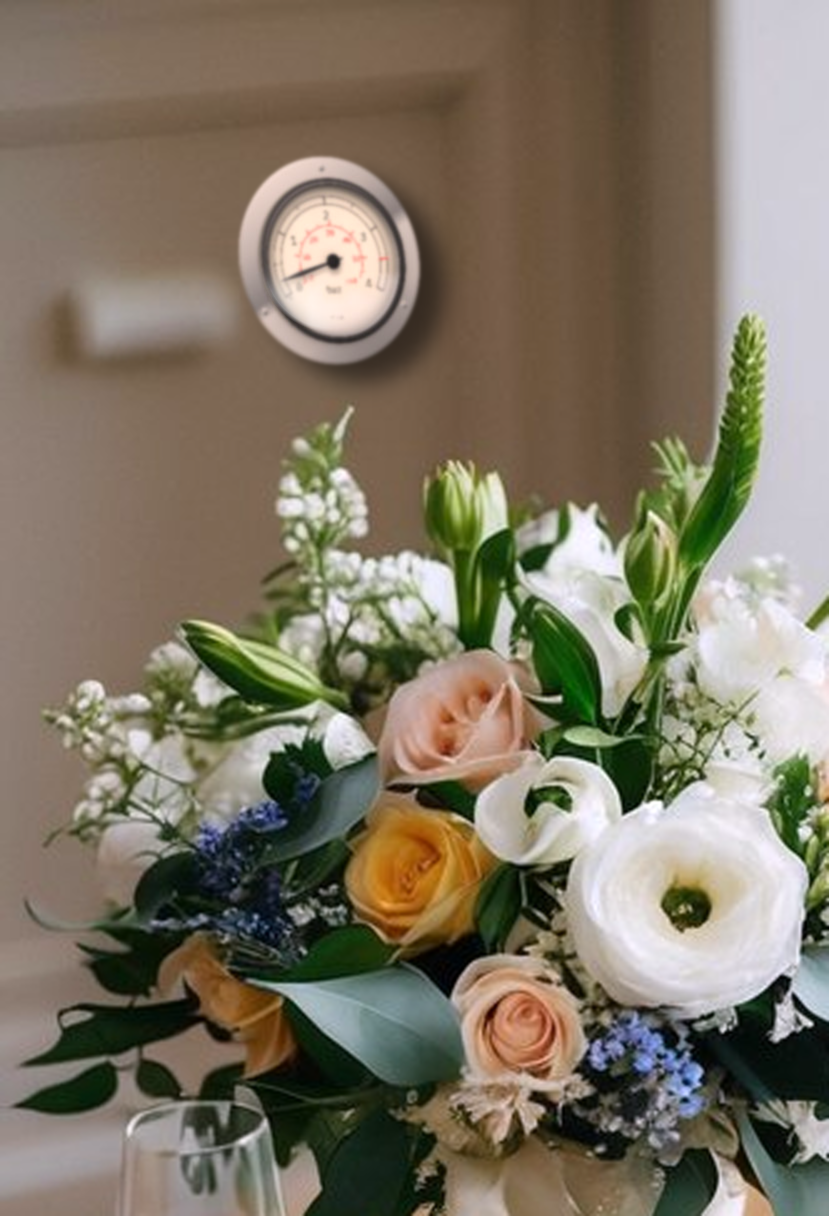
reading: bar 0.25
